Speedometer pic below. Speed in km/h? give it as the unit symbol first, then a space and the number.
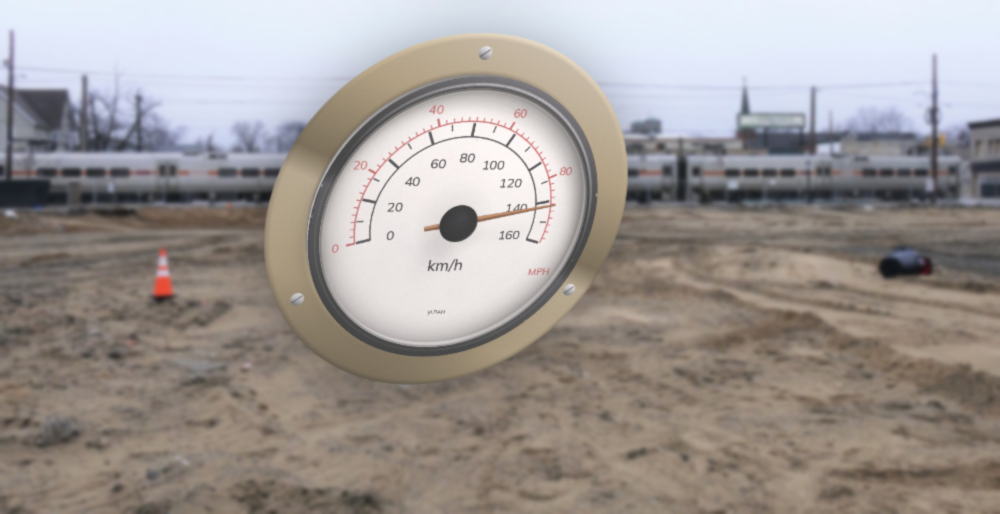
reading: km/h 140
